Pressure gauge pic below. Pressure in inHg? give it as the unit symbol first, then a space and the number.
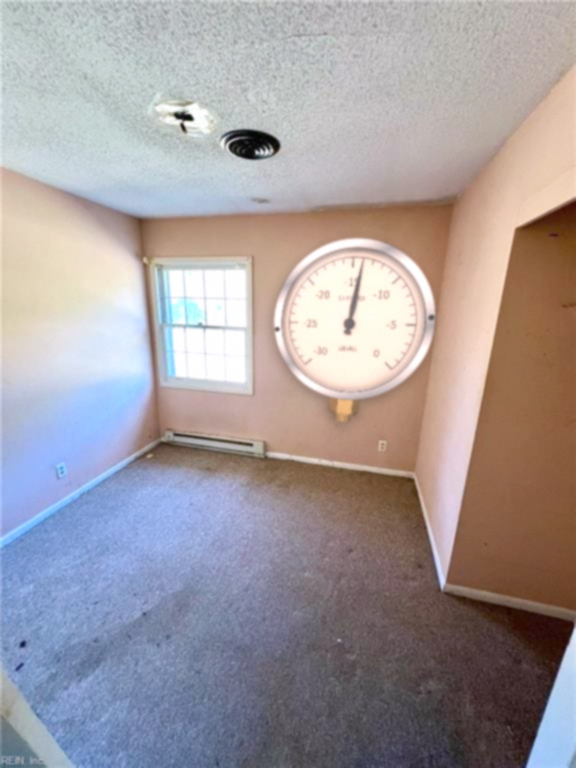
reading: inHg -14
